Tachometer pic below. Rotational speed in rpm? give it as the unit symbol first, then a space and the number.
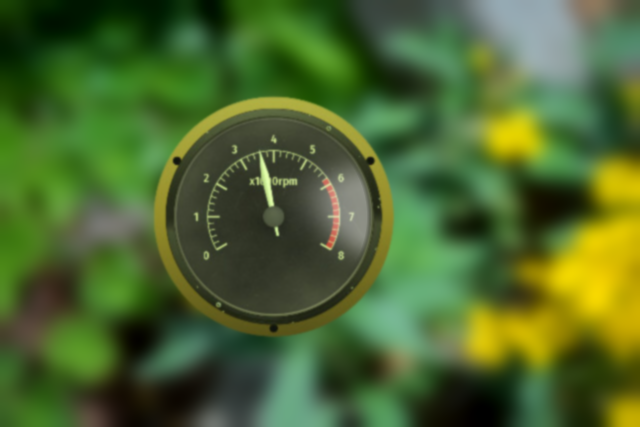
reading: rpm 3600
